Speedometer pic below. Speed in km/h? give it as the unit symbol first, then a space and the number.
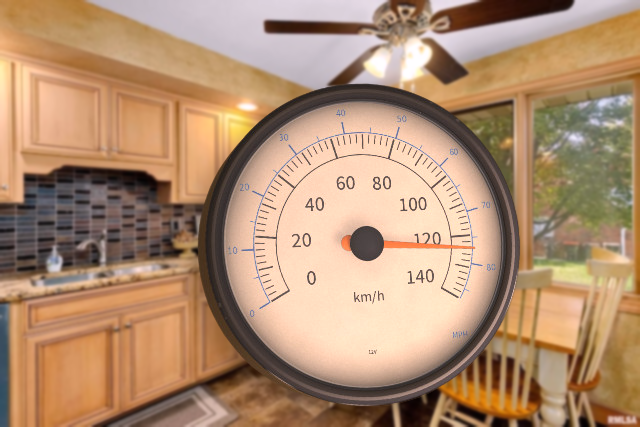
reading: km/h 124
